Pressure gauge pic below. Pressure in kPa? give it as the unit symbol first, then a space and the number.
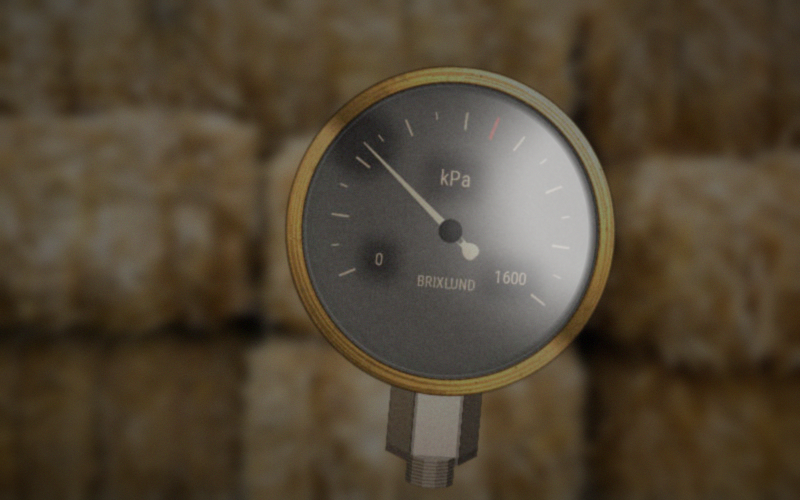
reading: kPa 450
